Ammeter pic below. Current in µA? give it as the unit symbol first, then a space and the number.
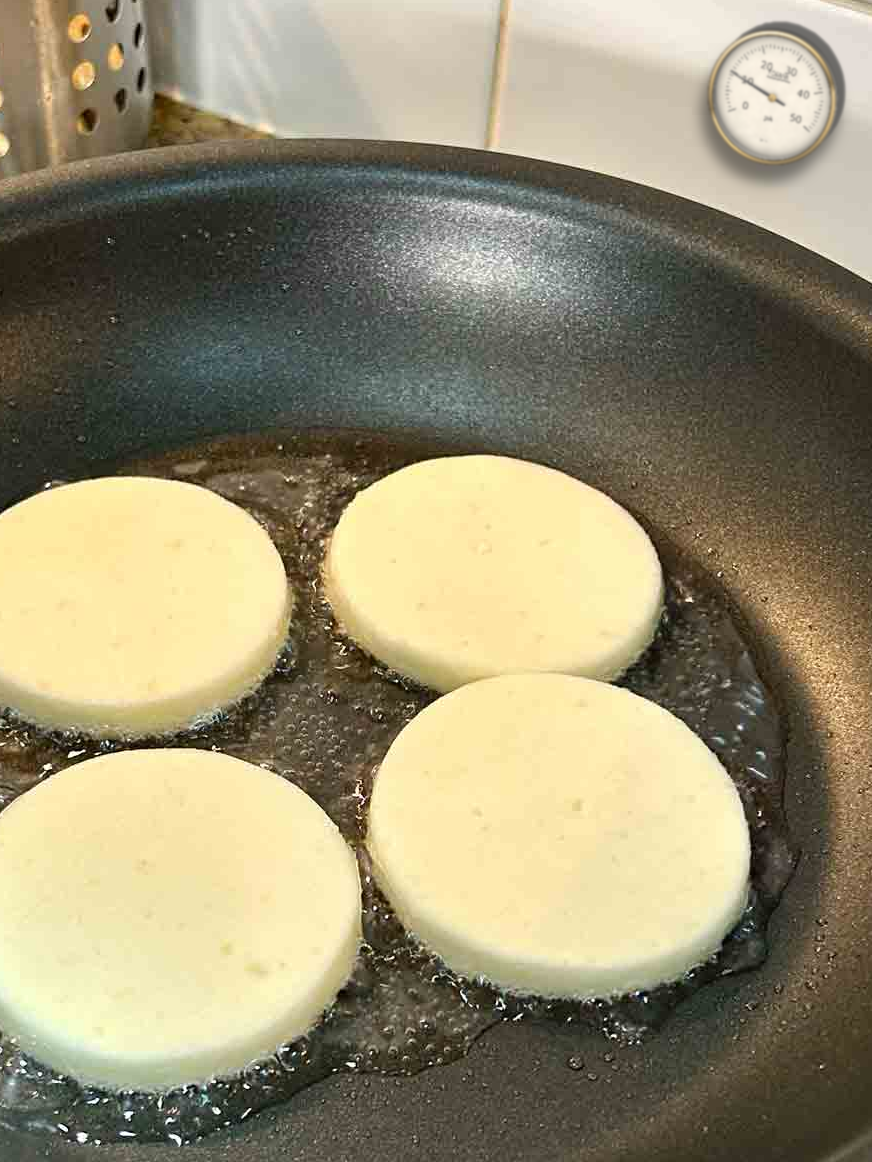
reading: µA 10
